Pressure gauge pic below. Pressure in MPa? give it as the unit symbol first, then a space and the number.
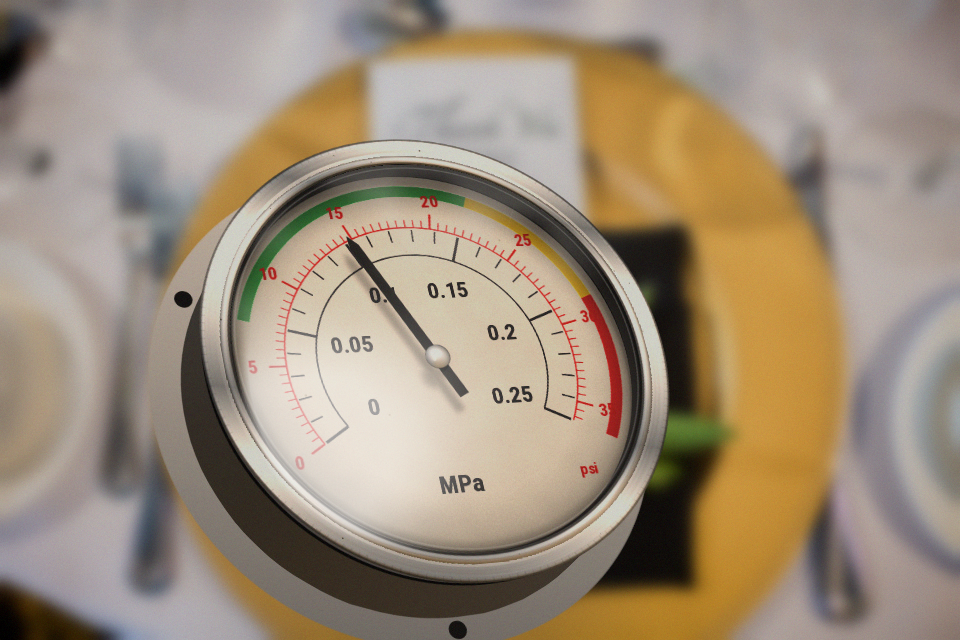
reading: MPa 0.1
